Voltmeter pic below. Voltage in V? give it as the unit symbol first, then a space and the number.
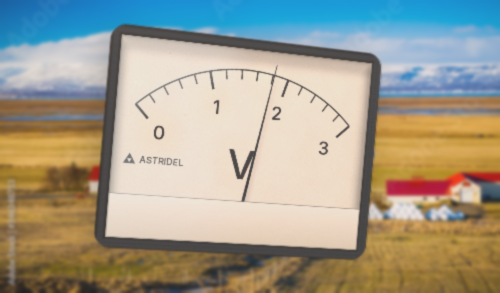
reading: V 1.8
